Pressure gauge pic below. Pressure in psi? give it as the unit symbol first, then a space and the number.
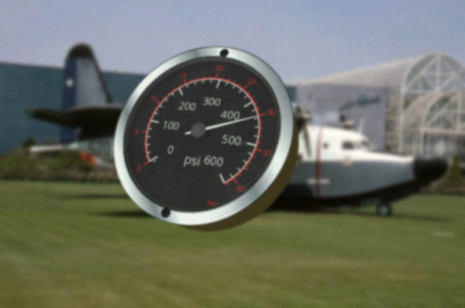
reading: psi 440
